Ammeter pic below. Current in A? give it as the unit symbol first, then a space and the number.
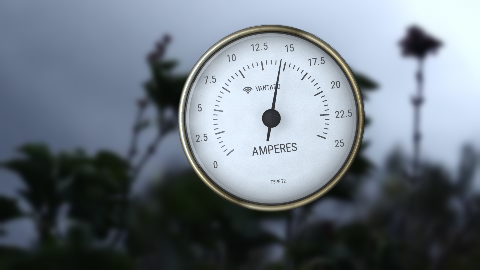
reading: A 14.5
